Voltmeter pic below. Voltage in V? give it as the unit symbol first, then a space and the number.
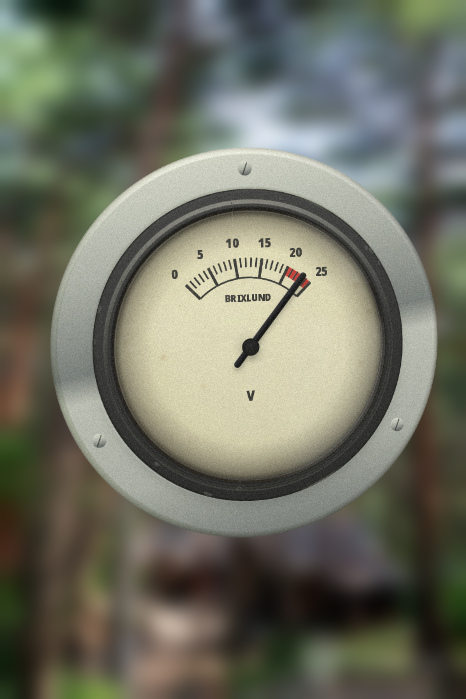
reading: V 23
